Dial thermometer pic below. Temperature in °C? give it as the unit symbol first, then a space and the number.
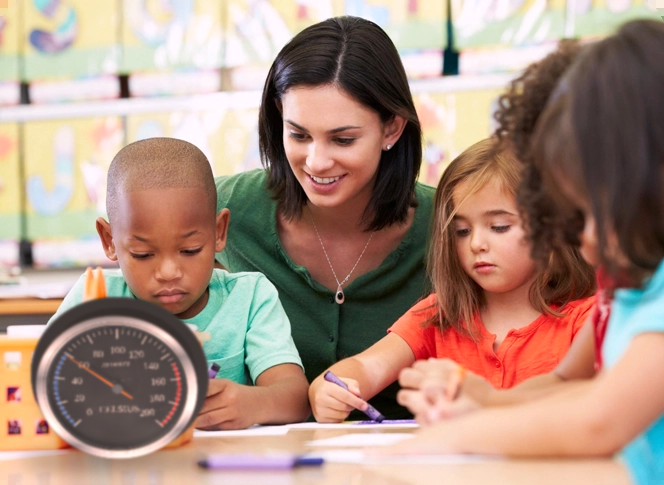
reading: °C 60
